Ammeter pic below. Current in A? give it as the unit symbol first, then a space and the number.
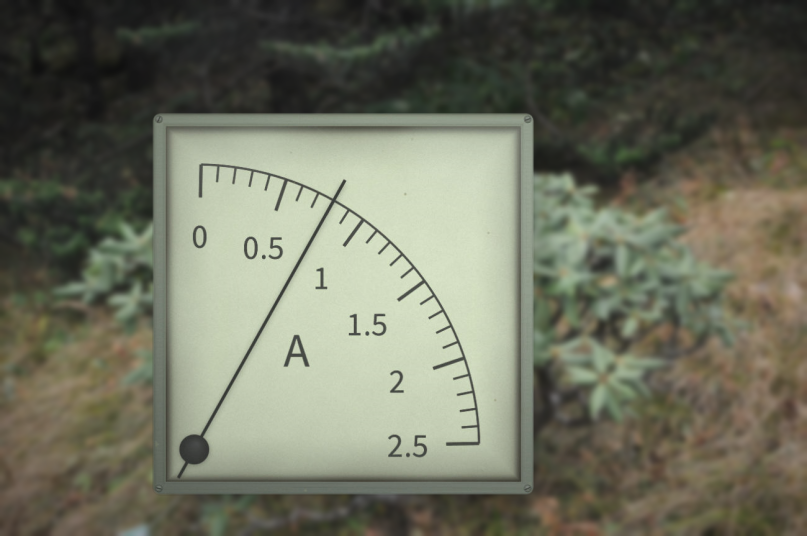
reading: A 0.8
